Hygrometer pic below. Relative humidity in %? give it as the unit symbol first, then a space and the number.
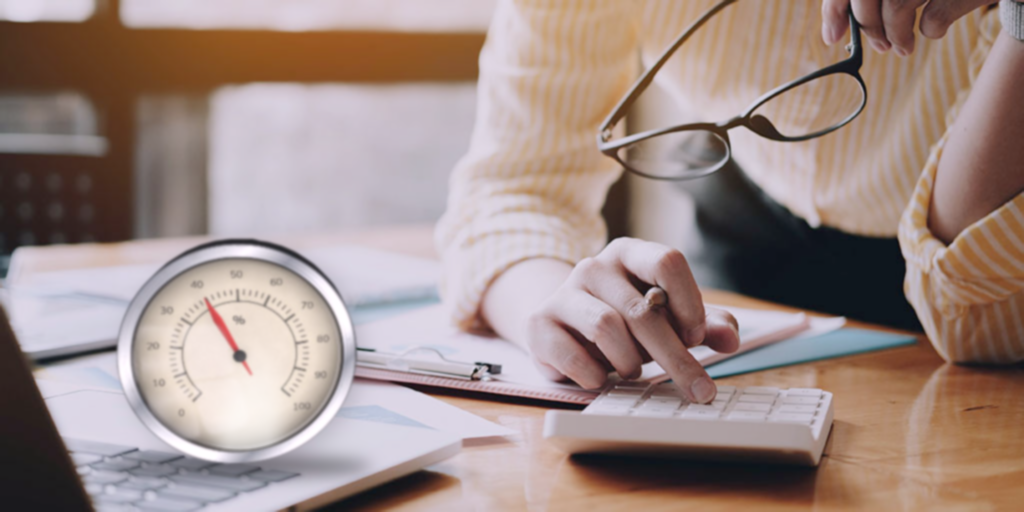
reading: % 40
